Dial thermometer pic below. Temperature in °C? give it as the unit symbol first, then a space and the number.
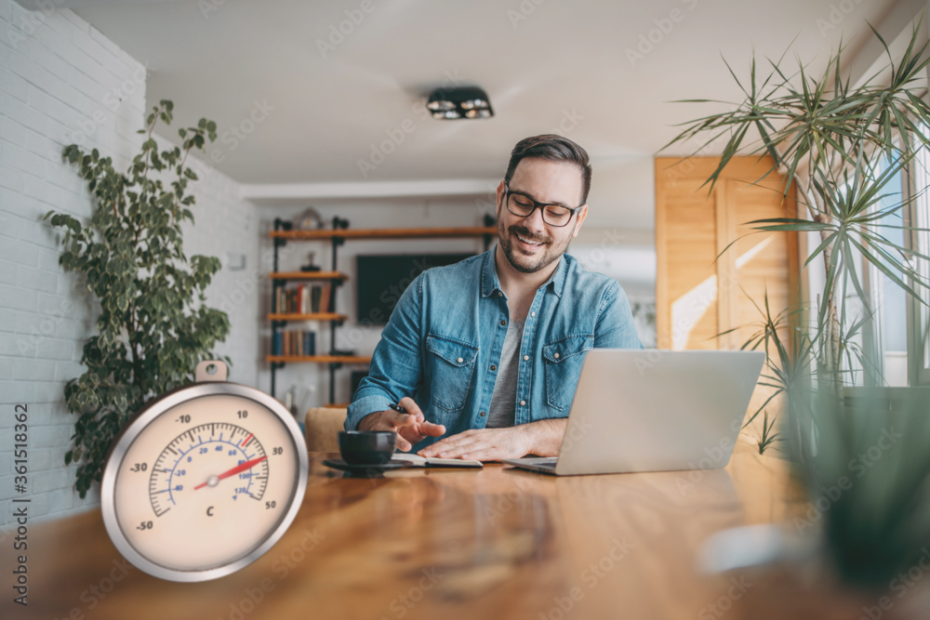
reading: °C 30
